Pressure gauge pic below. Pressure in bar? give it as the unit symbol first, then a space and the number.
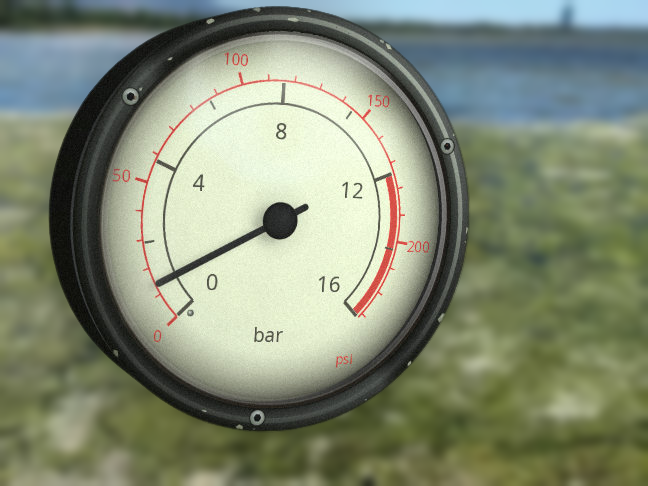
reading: bar 1
